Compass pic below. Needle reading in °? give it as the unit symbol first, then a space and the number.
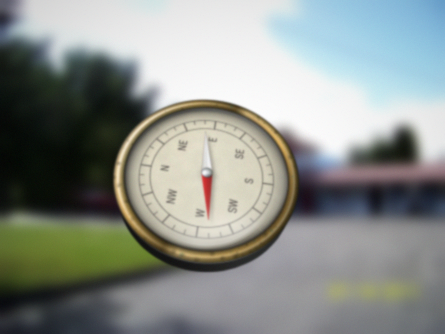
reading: ° 260
